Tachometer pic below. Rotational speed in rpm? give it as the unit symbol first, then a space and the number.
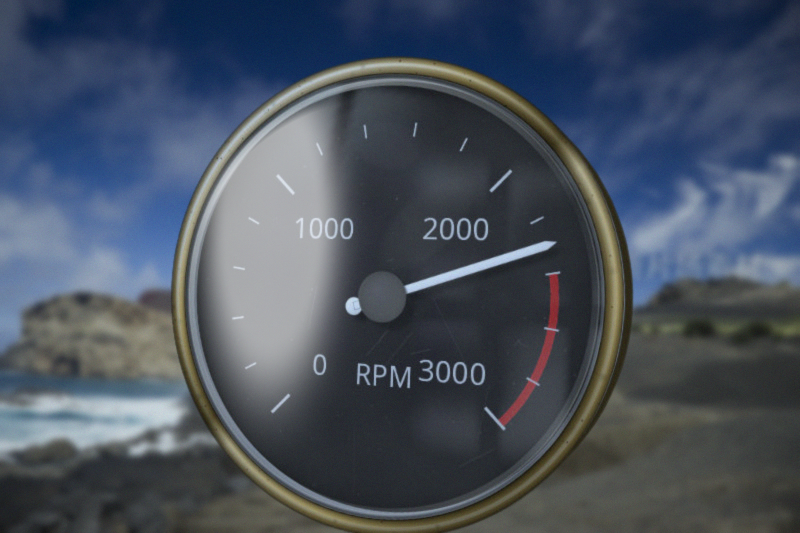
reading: rpm 2300
